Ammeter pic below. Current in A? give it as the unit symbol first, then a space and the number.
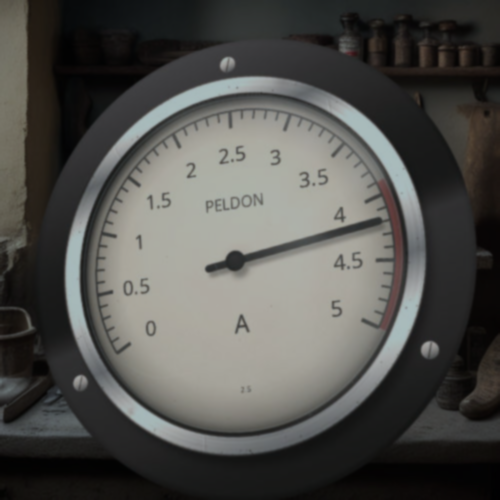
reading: A 4.2
